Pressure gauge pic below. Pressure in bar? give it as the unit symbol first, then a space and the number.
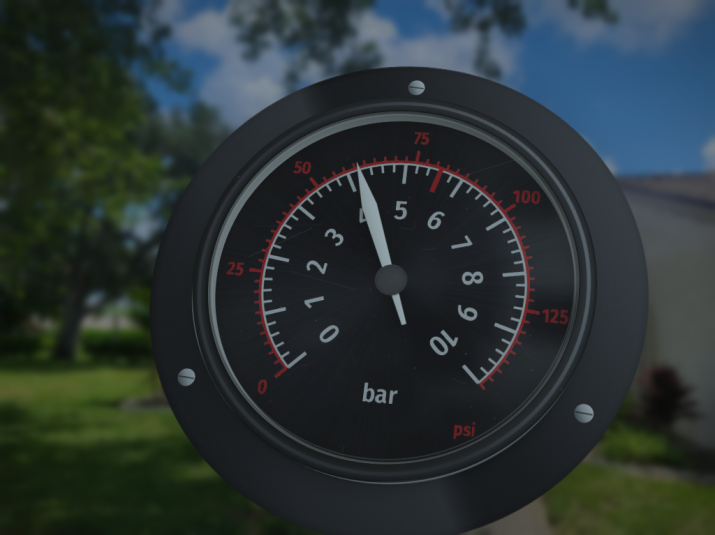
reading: bar 4.2
